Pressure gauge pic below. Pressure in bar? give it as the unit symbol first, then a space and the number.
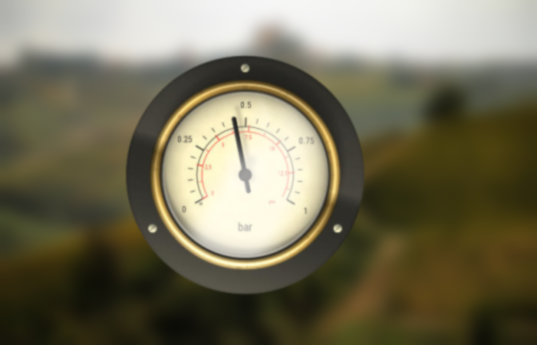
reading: bar 0.45
